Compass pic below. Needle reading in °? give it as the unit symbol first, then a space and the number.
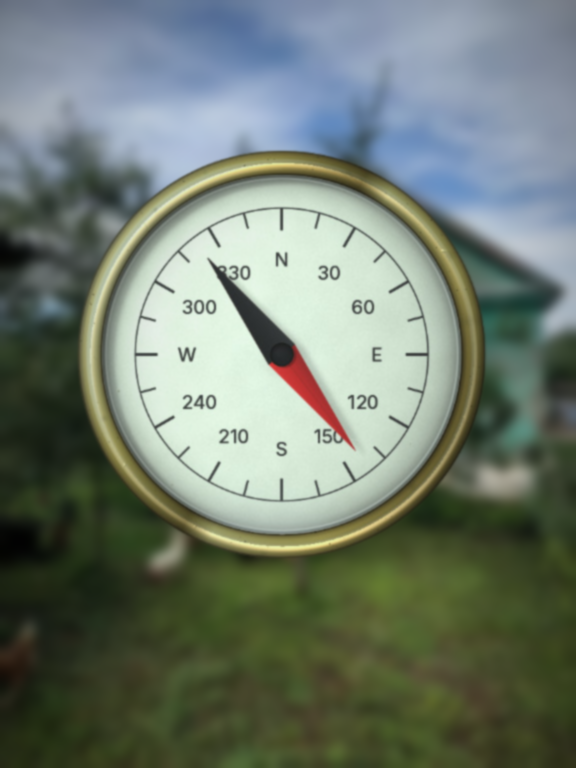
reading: ° 142.5
